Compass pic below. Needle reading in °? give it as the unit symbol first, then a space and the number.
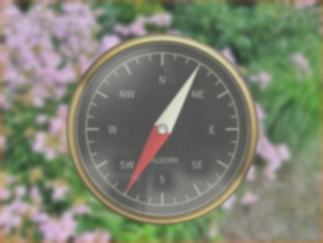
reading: ° 210
